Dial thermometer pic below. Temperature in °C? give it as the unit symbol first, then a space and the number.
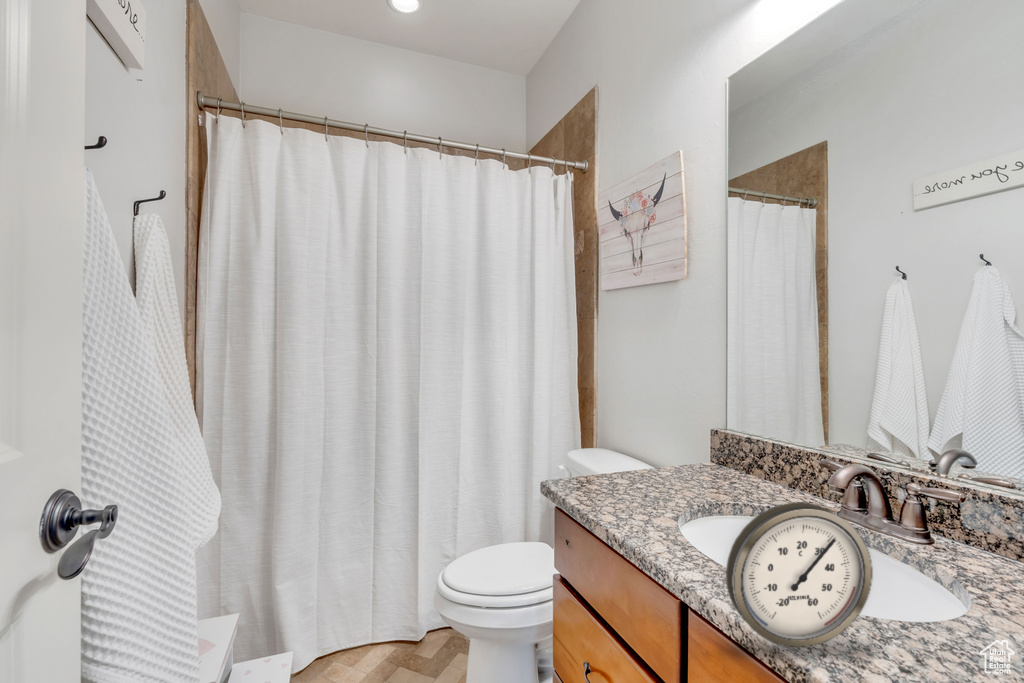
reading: °C 30
